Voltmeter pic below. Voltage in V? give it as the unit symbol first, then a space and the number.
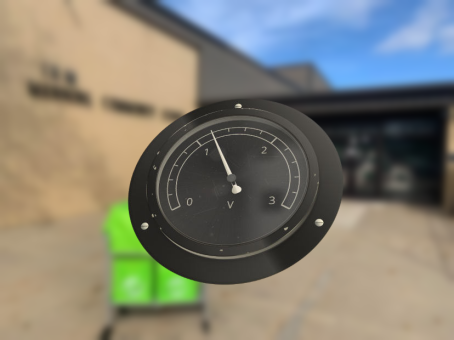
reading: V 1.2
